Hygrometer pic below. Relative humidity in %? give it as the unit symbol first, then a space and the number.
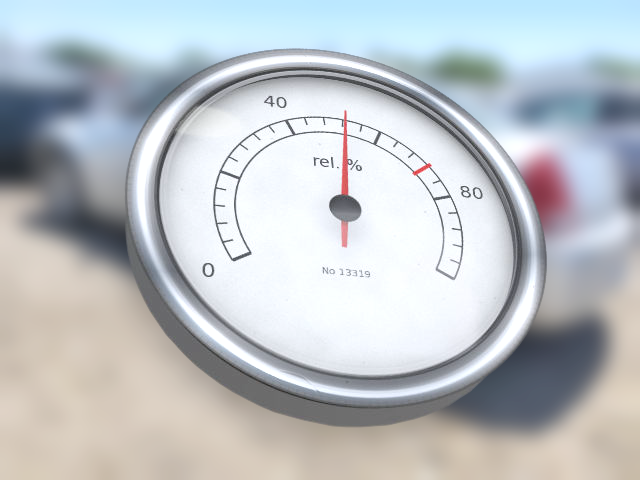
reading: % 52
